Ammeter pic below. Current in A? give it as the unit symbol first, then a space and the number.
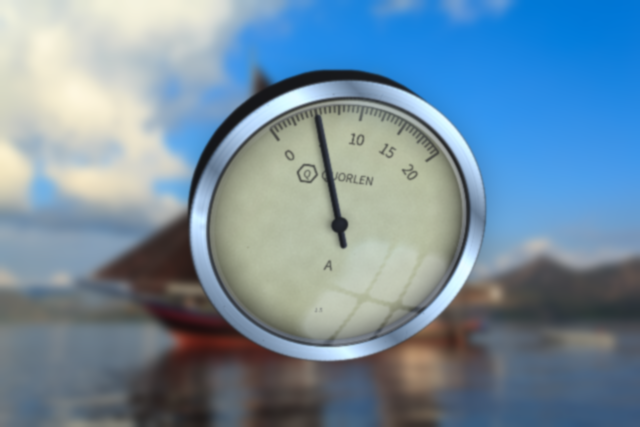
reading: A 5
